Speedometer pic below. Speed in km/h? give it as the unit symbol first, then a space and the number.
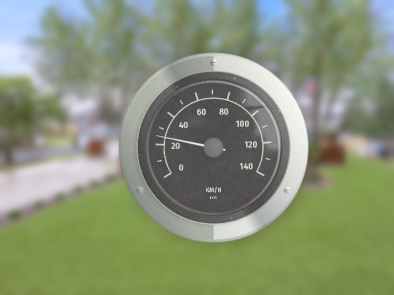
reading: km/h 25
